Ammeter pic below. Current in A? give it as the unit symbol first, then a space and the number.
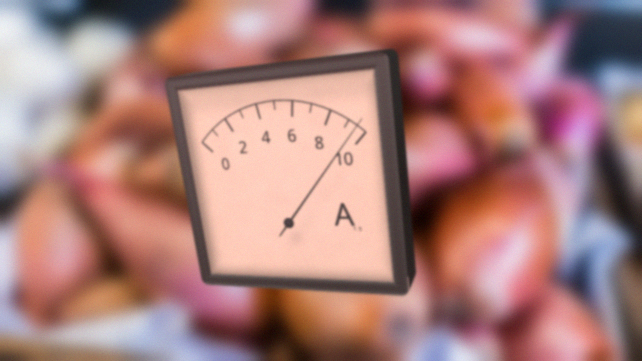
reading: A 9.5
